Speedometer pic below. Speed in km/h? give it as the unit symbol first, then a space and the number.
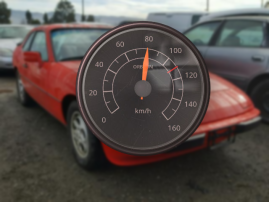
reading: km/h 80
